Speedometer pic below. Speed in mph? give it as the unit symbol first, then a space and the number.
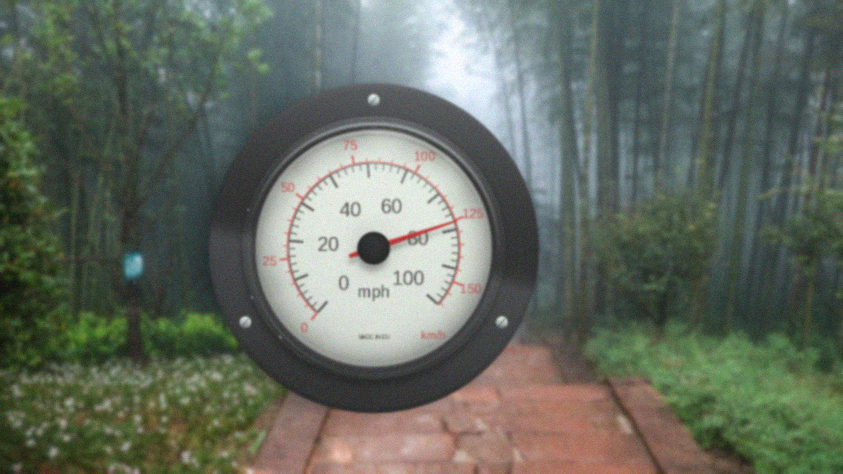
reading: mph 78
